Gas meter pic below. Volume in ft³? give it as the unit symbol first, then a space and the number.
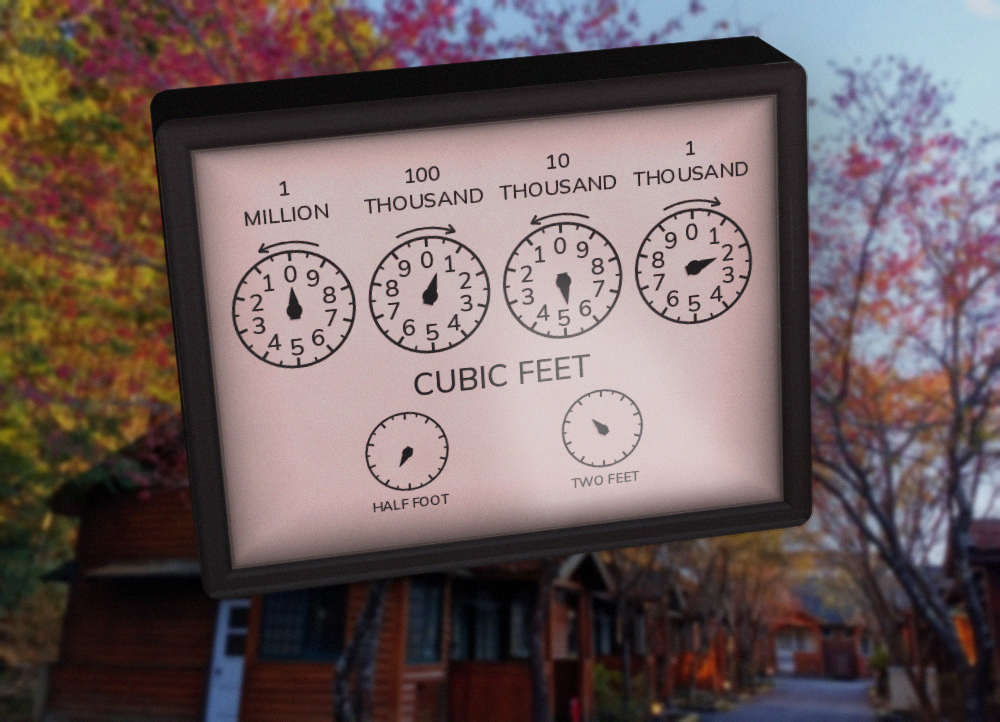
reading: ft³ 5200
